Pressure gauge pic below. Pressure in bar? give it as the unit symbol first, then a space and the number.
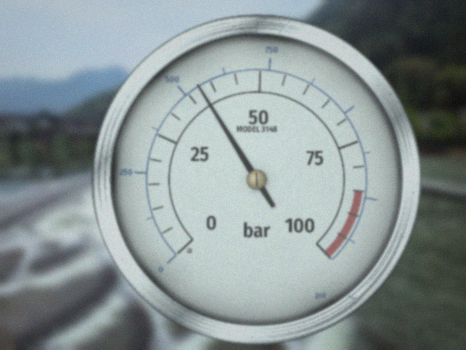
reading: bar 37.5
